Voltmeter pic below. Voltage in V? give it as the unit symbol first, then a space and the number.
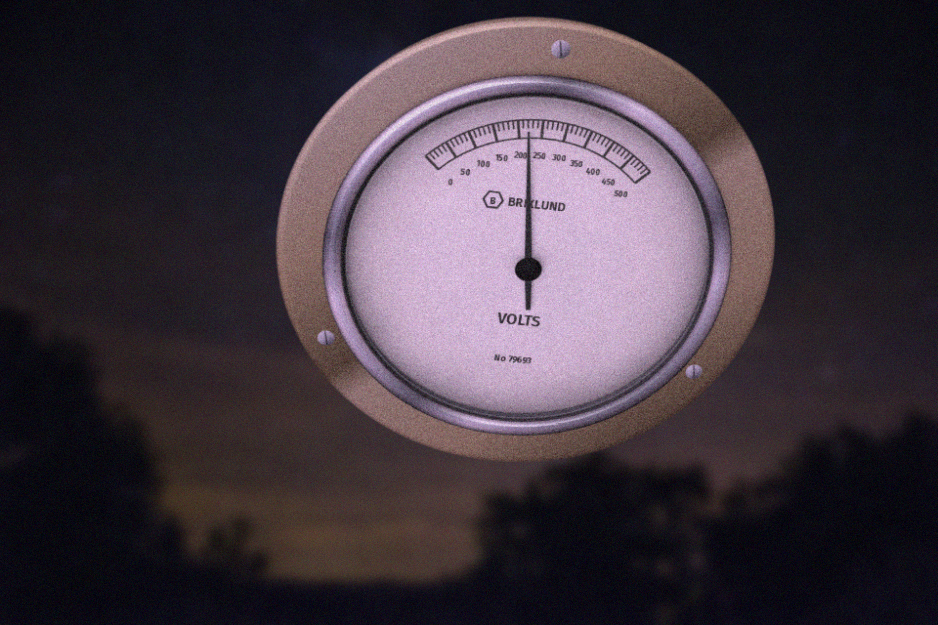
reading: V 220
